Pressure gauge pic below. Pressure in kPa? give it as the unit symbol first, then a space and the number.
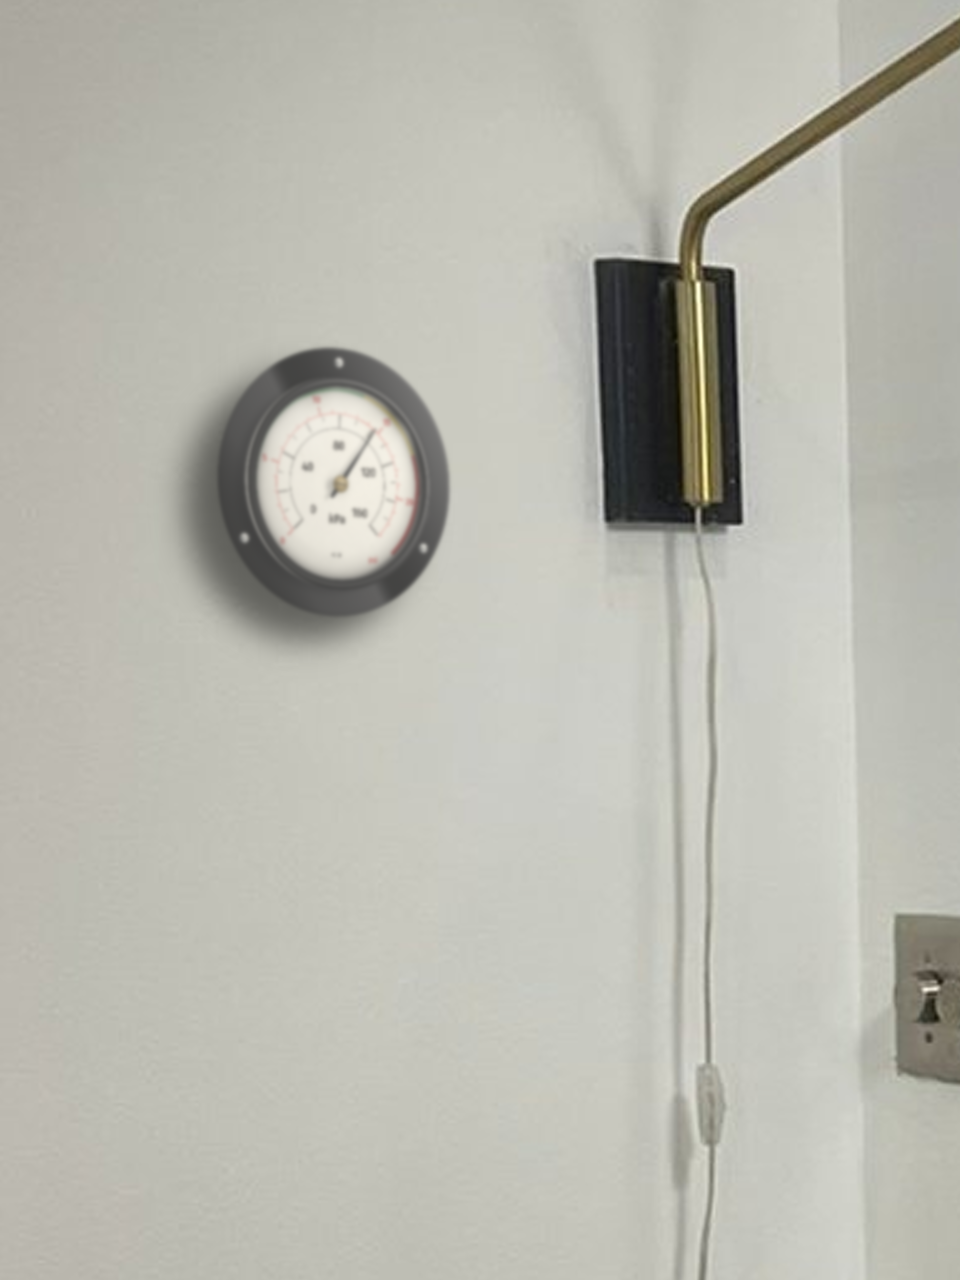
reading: kPa 100
